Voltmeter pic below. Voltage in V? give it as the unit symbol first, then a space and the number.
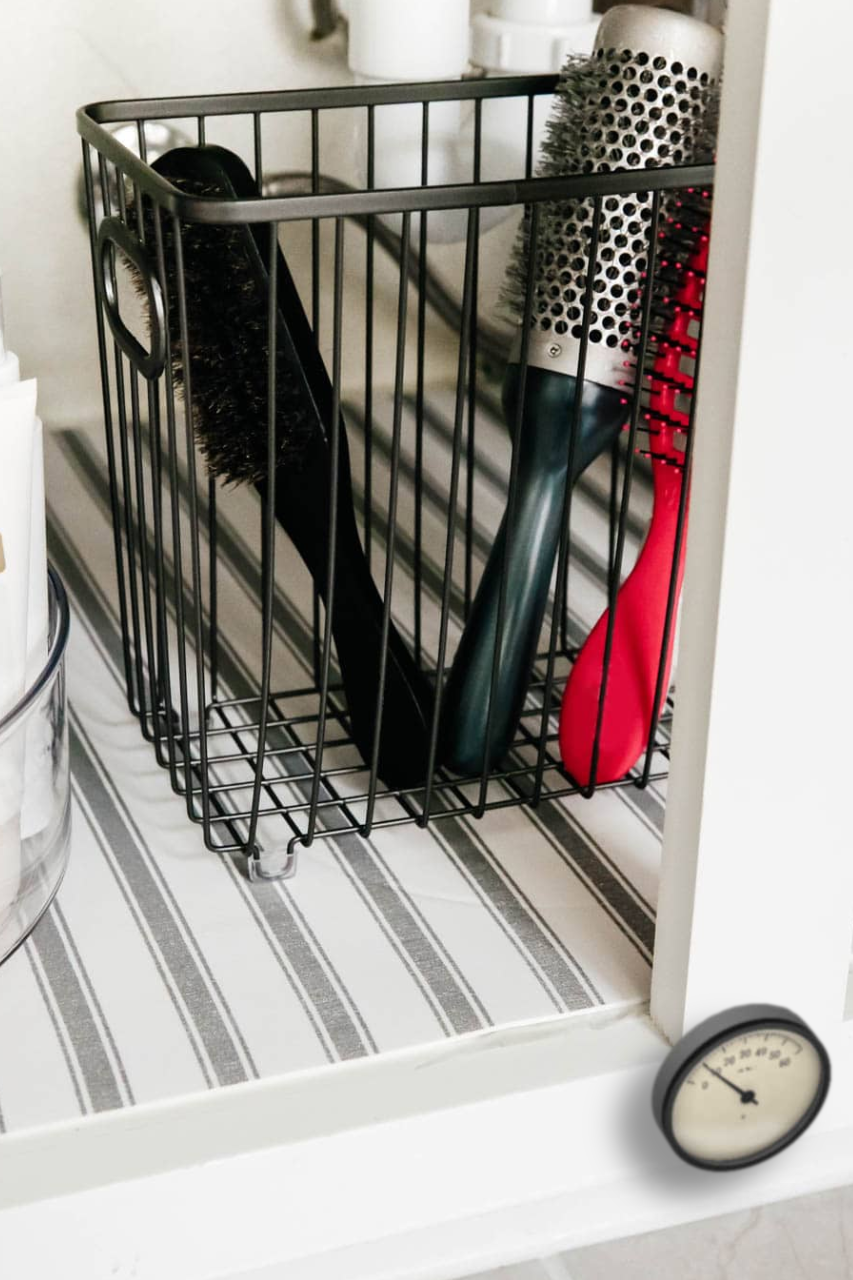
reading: V 10
